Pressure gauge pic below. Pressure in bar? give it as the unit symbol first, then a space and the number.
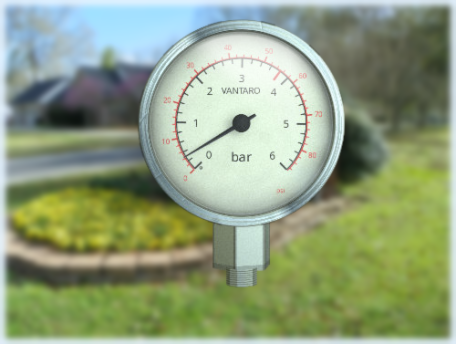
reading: bar 0.3
